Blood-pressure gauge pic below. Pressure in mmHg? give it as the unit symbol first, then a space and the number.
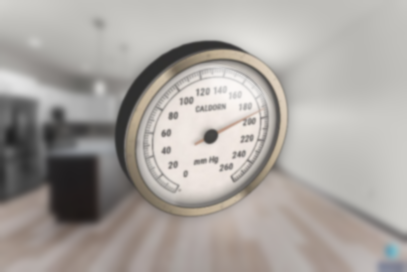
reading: mmHg 190
